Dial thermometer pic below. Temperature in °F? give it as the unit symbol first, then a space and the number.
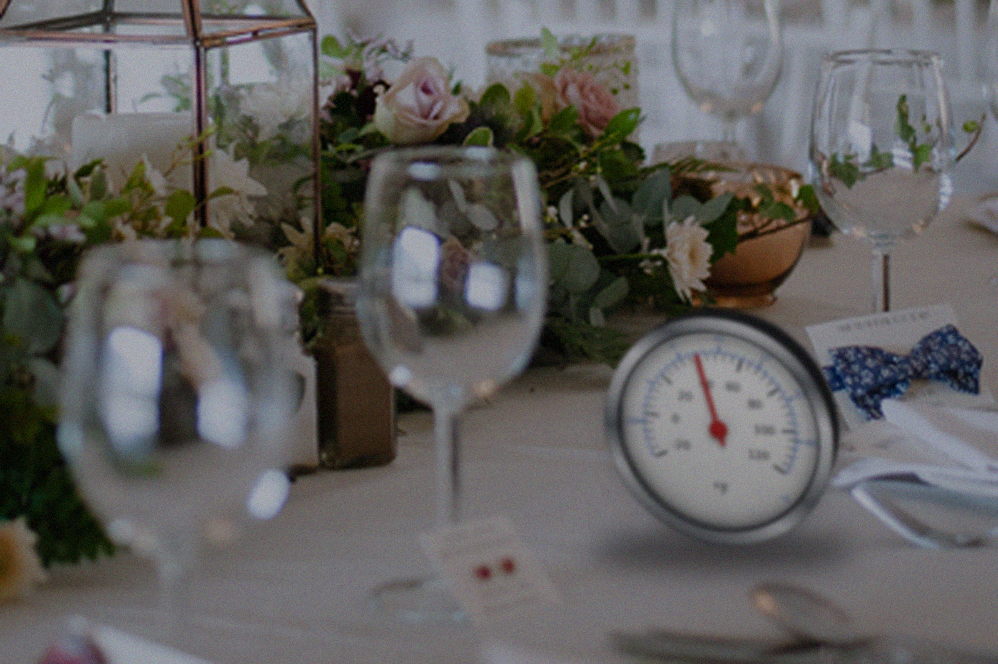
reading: °F 40
